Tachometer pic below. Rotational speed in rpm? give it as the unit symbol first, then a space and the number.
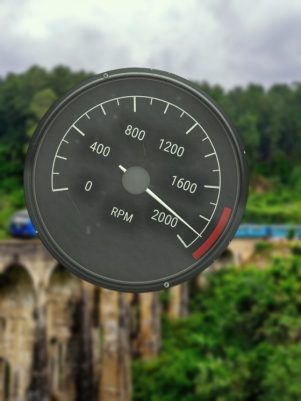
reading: rpm 1900
